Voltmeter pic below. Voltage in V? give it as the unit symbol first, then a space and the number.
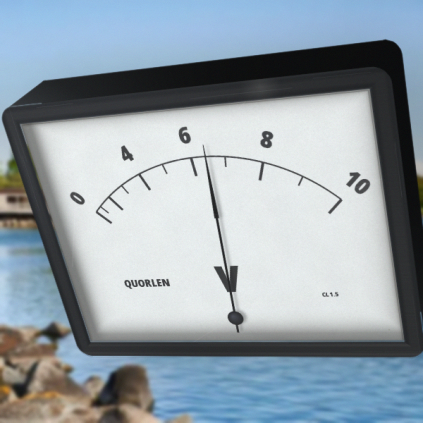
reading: V 6.5
